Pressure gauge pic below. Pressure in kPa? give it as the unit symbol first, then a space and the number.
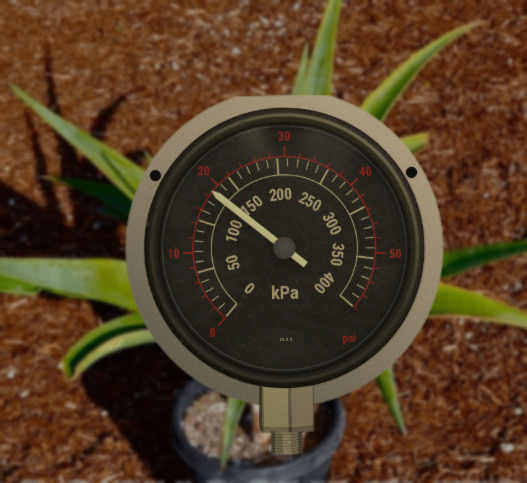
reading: kPa 130
